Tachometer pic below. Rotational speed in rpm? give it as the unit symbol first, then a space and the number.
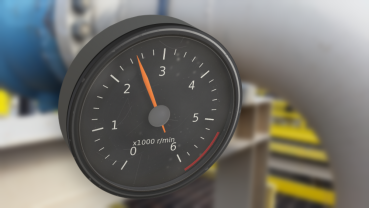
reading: rpm 2500
